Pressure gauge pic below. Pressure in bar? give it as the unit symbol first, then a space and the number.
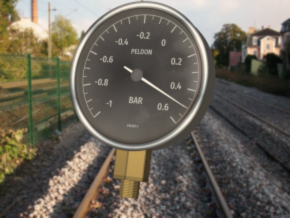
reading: bar 0.5
